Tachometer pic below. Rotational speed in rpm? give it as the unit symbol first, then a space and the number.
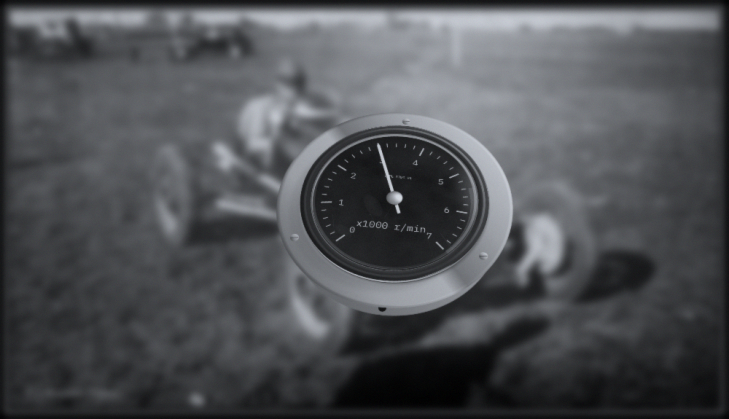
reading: rpm 3000
